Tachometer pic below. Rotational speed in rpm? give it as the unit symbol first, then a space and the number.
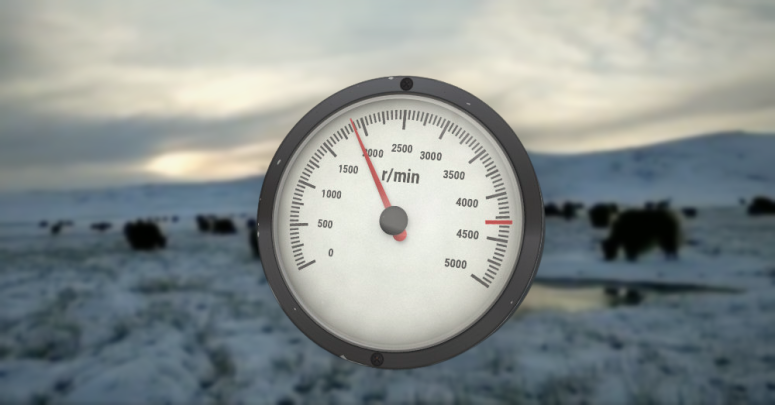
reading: rpm 1900
